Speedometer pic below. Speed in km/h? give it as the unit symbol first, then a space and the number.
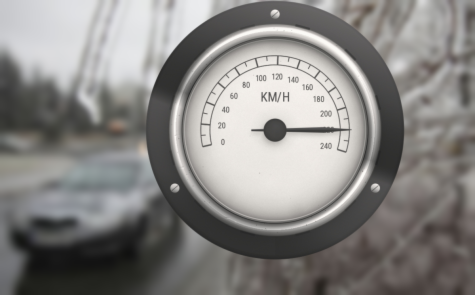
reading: km/h 220
